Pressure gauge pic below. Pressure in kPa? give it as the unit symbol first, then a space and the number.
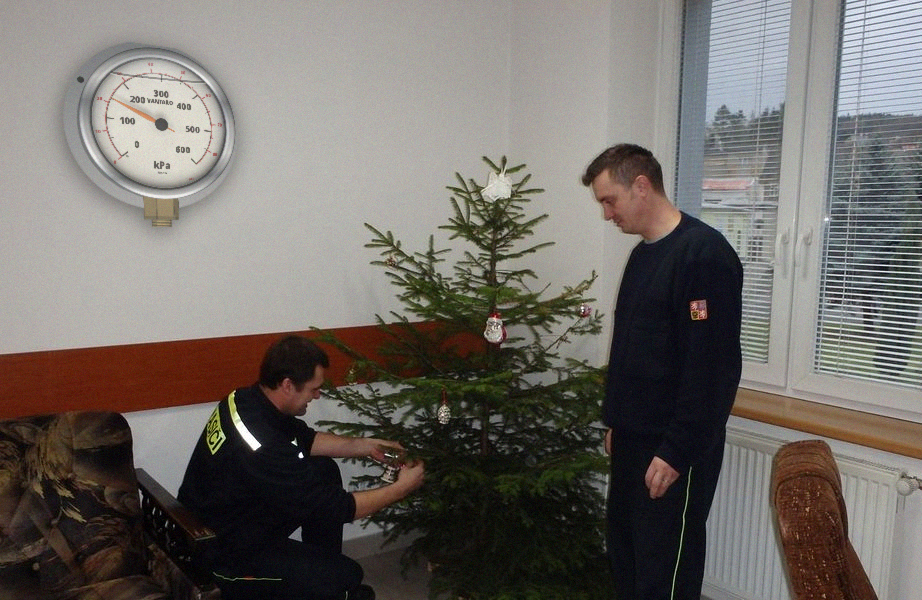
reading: kPa 150
